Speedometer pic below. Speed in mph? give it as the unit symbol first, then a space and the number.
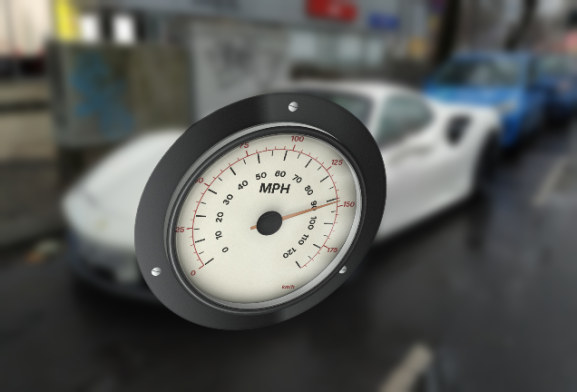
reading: mph 90
